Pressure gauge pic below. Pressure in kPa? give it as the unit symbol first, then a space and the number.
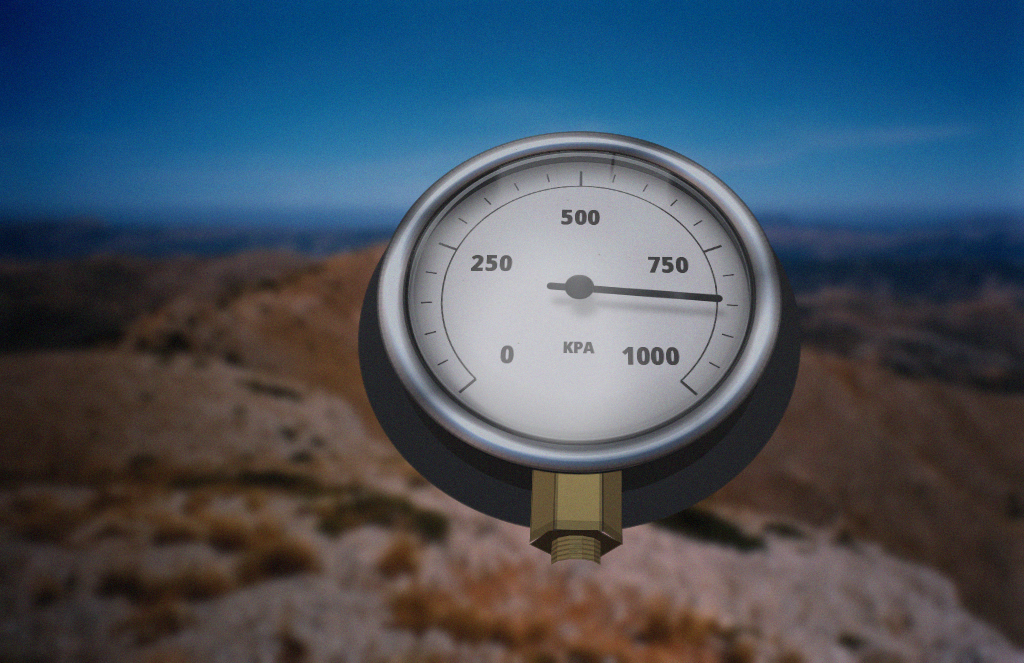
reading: kPa 850
